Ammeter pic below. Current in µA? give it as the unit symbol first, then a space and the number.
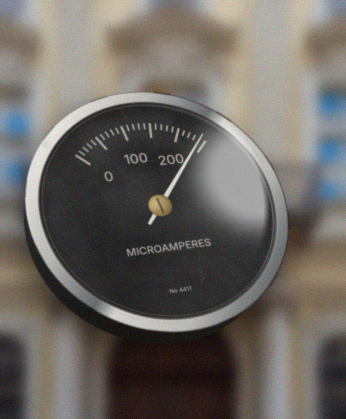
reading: µA 240
